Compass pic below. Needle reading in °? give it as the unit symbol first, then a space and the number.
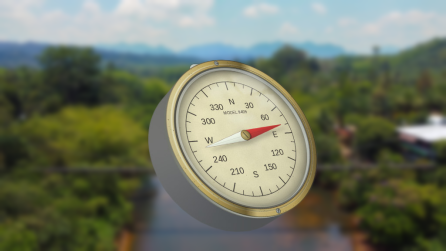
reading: ° 80
